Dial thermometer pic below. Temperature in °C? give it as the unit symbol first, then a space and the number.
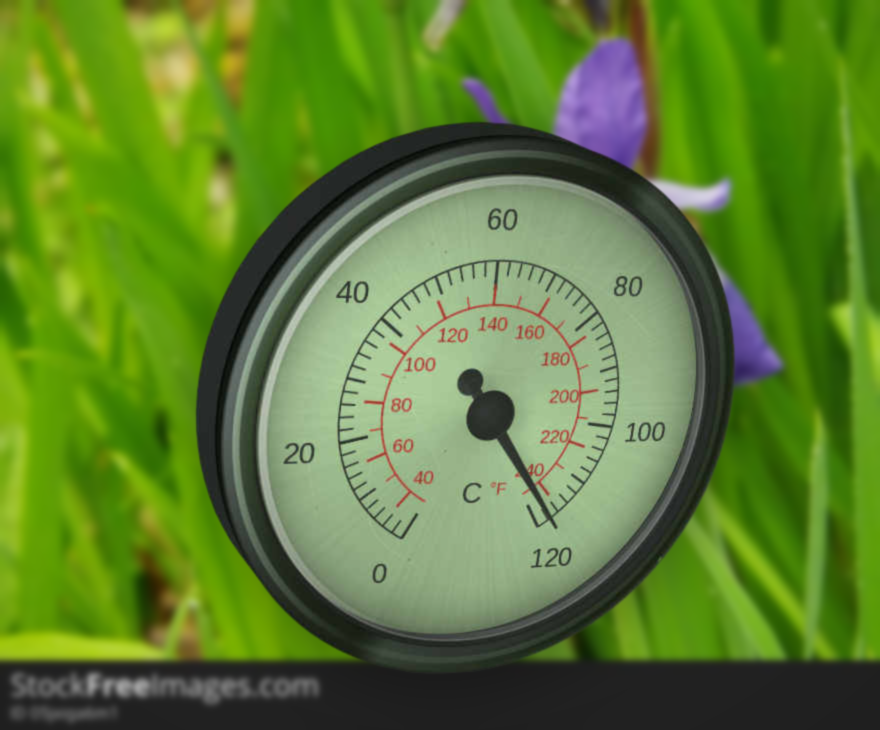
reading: °C 118
